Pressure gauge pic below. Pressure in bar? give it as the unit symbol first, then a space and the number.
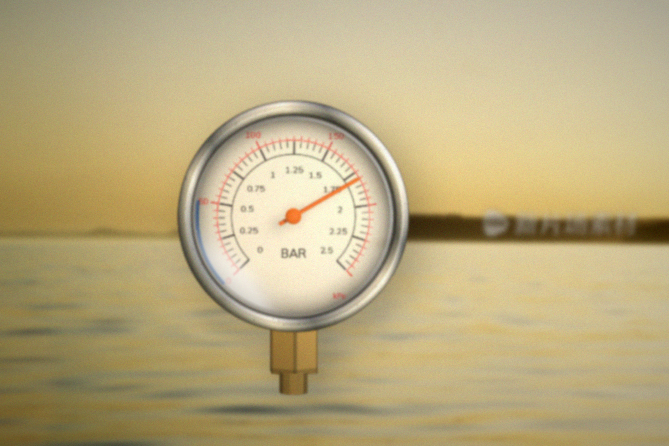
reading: bar 1.8
